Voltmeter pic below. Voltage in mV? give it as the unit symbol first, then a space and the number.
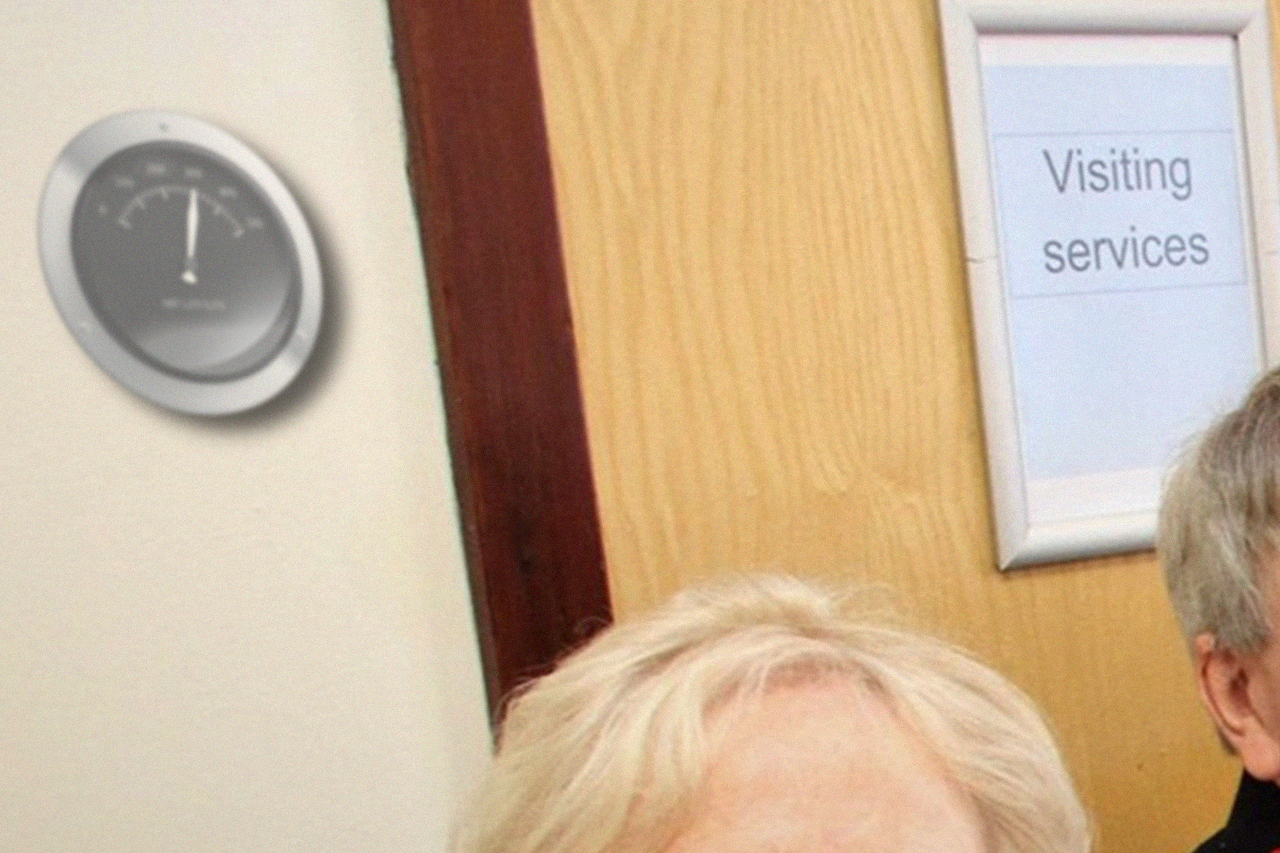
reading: mV 300
